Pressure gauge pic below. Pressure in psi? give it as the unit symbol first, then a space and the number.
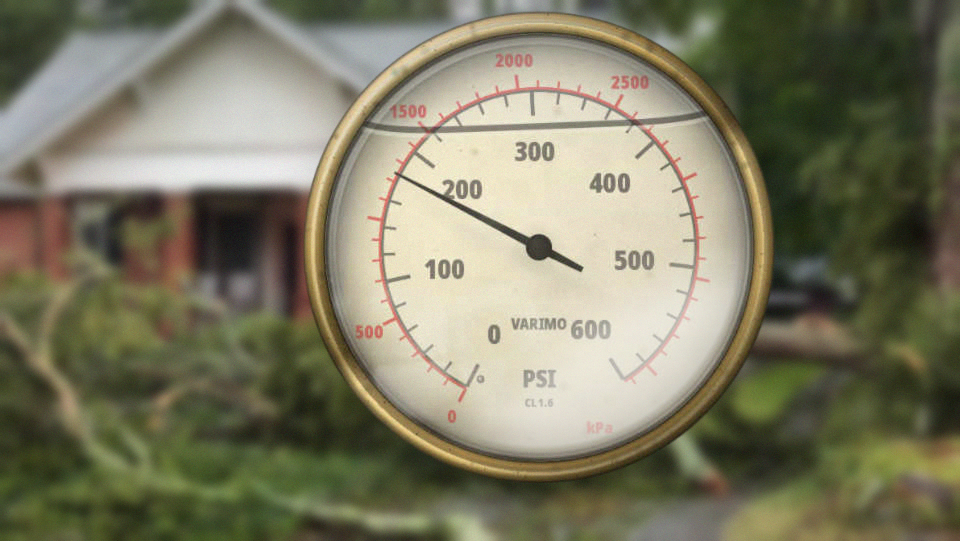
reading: psi 180
